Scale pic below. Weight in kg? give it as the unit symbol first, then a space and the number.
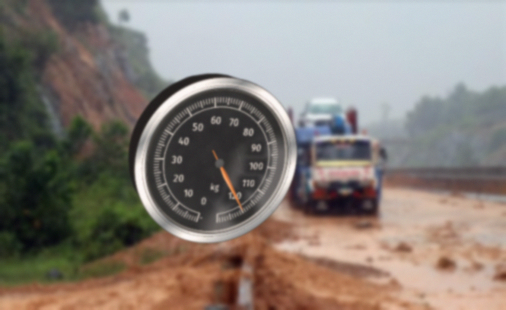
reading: kg 120
